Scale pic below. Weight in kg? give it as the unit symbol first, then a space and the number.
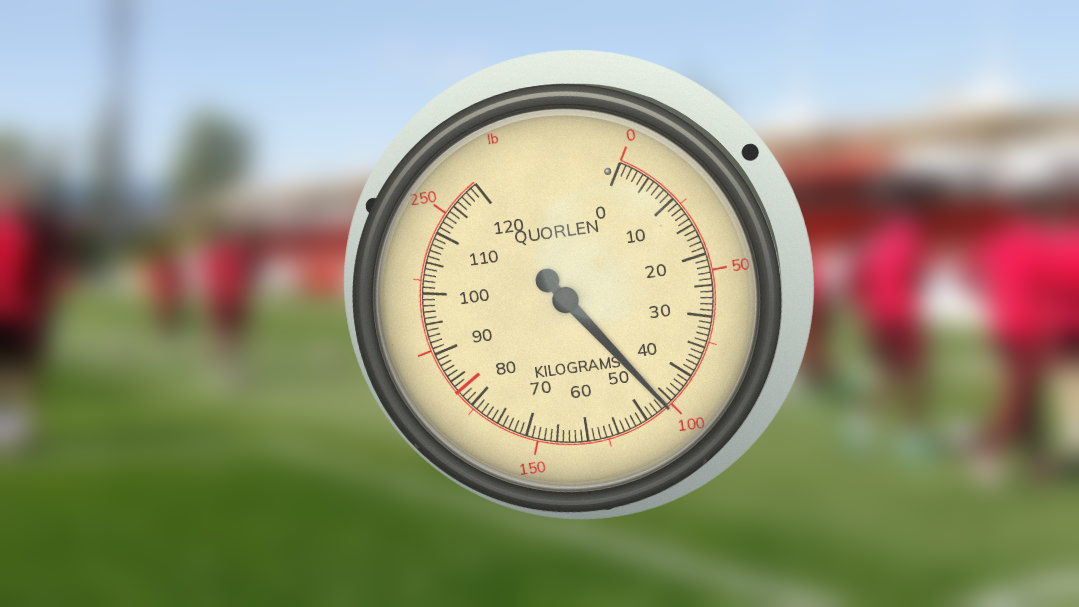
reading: kg 46
